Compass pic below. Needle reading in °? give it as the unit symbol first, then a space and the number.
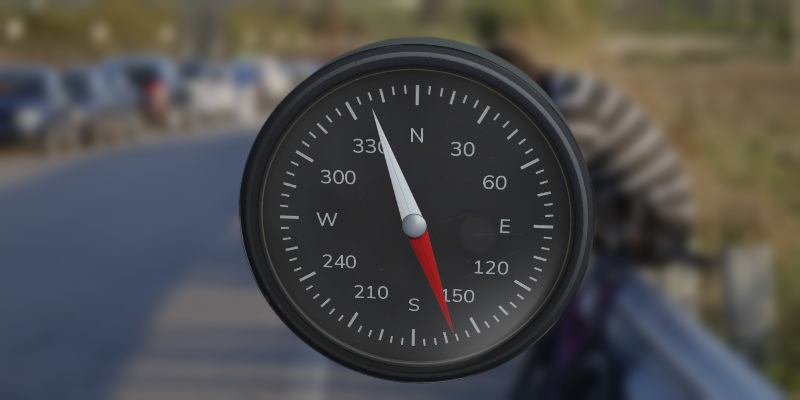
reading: ° 160
